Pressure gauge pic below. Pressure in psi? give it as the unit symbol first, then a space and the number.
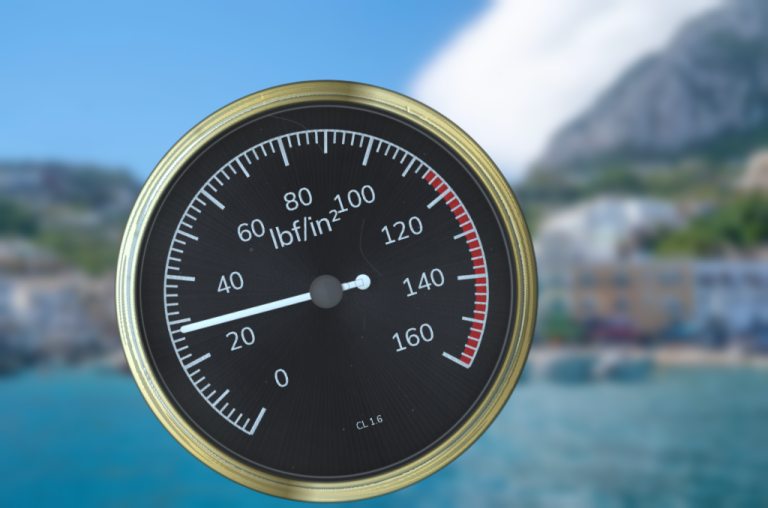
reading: psi 28
